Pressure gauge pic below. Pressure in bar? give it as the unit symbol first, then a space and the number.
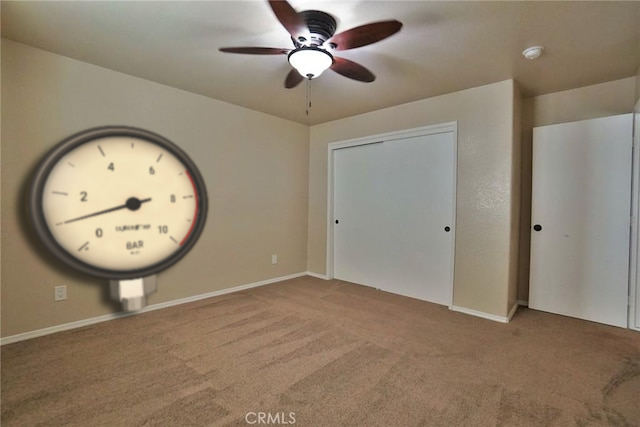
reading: bar 1
